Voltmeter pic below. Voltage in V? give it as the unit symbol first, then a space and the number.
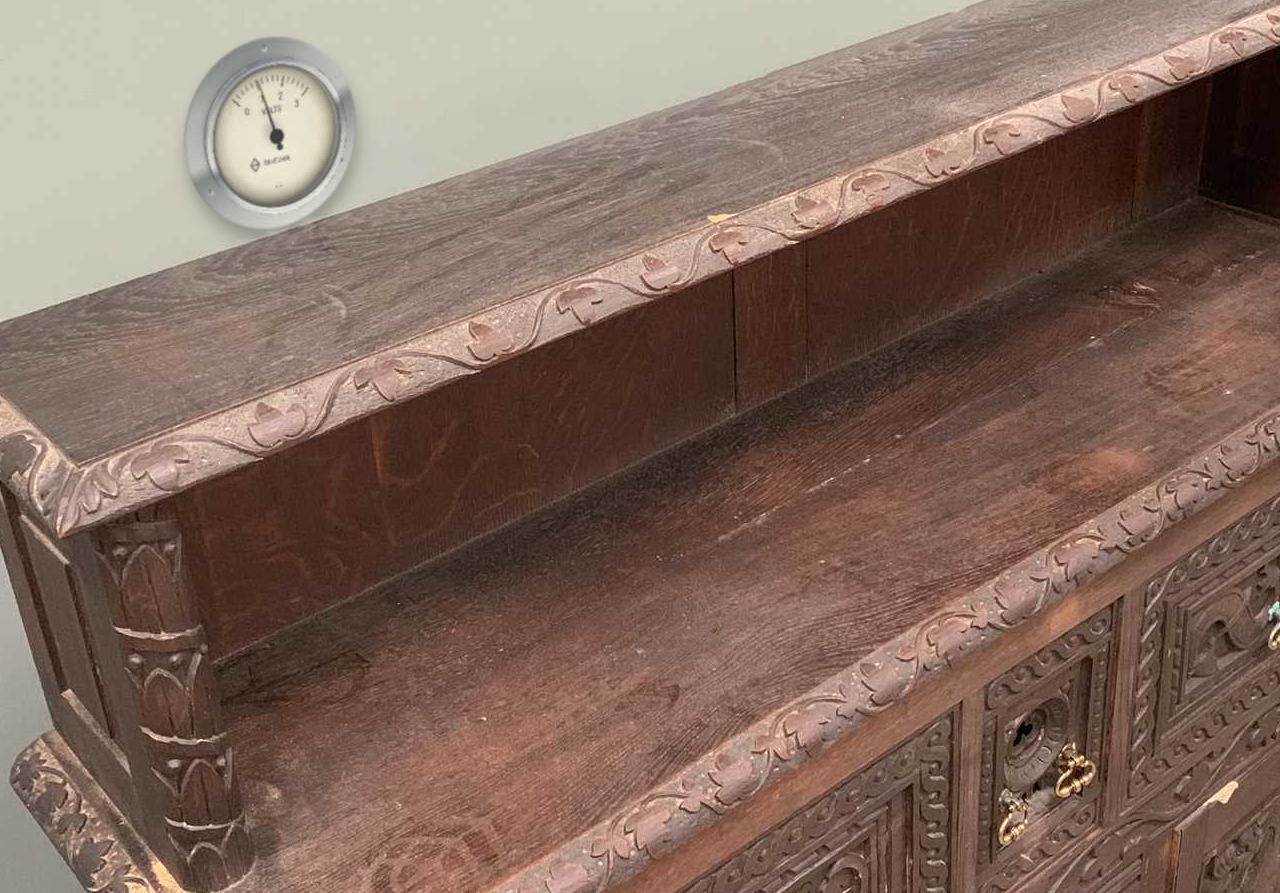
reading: V 1
